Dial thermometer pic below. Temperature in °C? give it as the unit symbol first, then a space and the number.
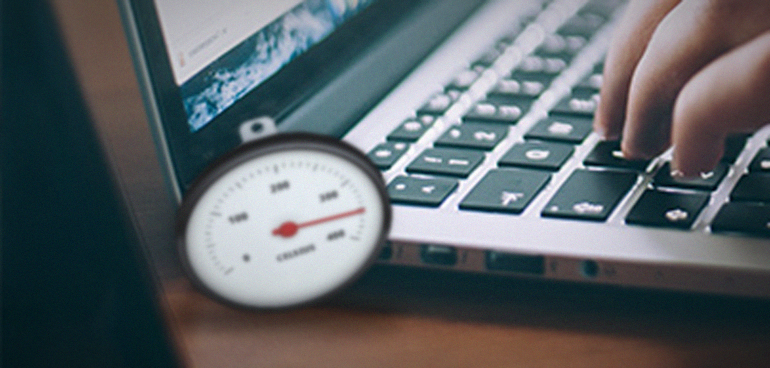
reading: °C 350
